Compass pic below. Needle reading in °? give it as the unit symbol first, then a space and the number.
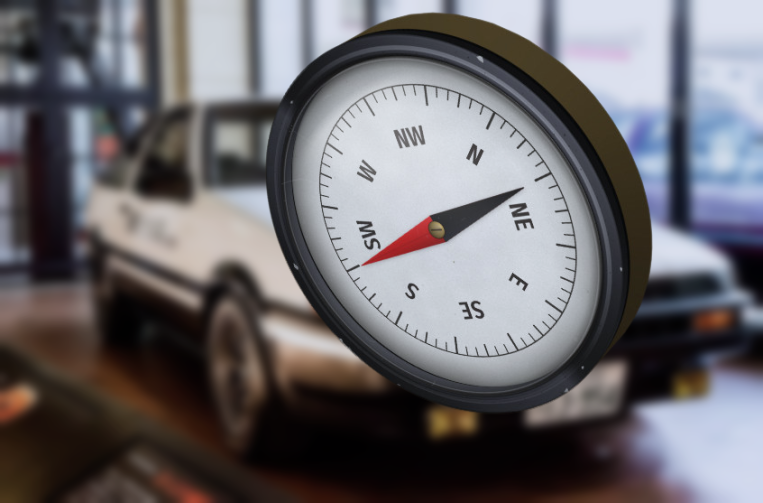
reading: ° 210
